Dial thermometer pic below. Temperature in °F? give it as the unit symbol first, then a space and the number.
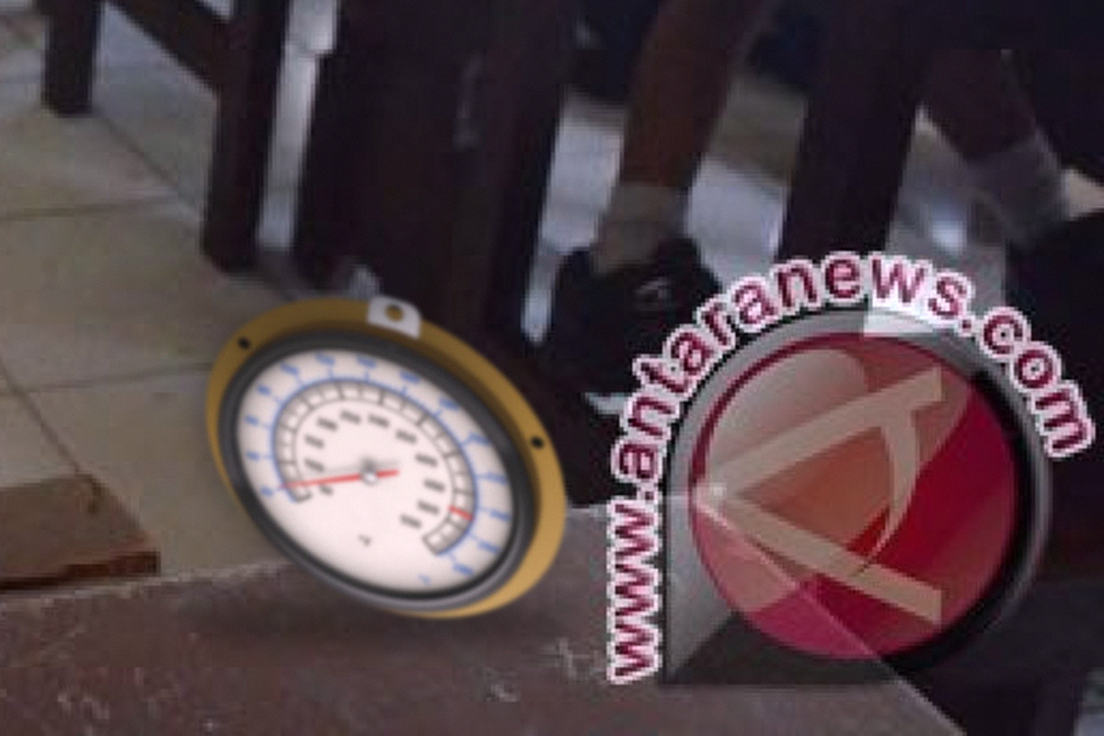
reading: °F 75
